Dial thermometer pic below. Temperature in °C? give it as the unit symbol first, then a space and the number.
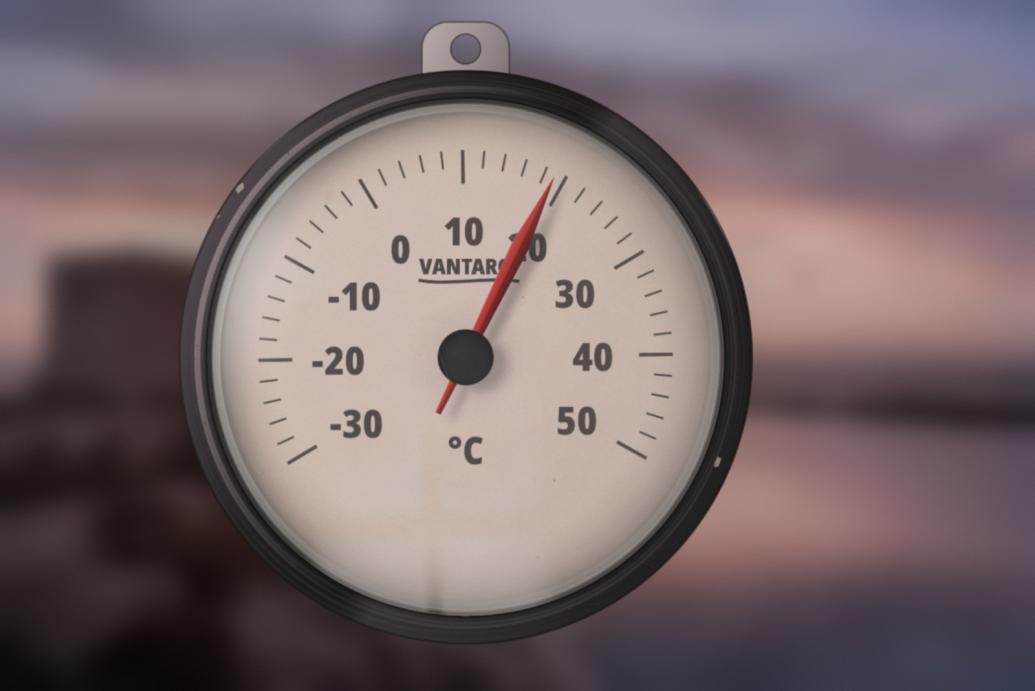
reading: °C 19
